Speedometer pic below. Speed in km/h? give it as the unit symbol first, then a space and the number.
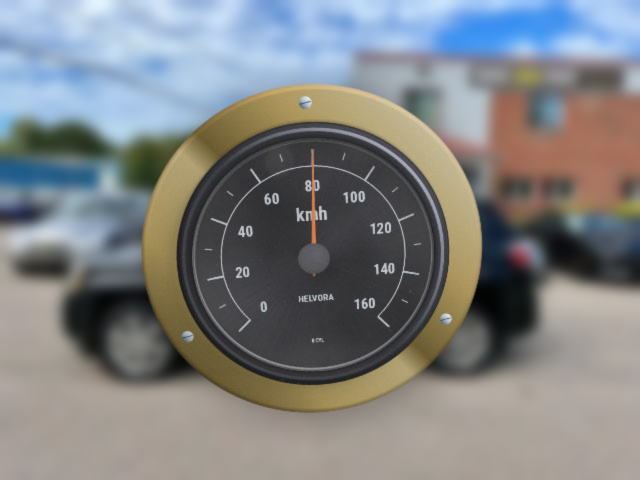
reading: km/h 80
